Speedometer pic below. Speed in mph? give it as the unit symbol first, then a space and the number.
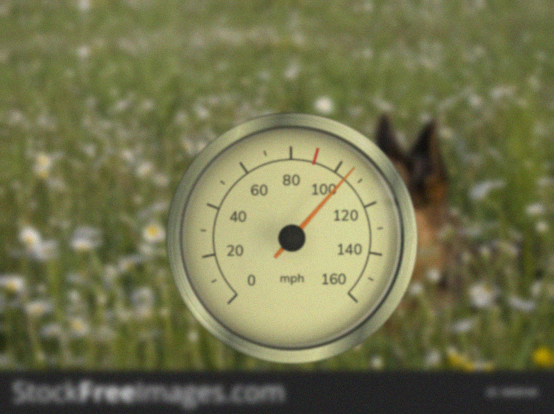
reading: mph 105
